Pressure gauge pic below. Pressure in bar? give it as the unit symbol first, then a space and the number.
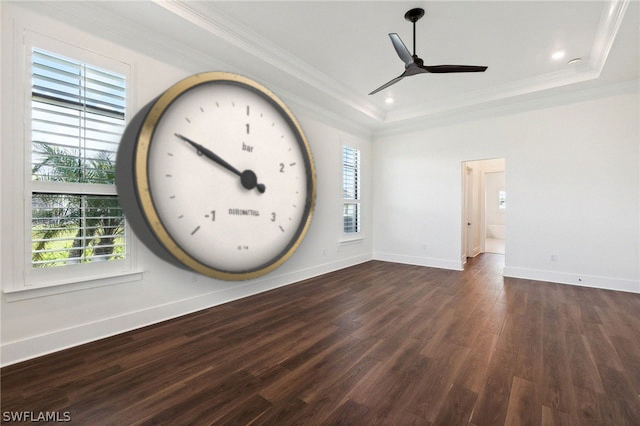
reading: bar 0
